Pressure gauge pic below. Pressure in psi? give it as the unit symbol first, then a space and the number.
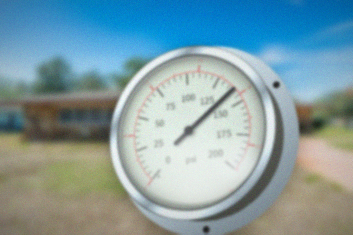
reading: psi 140
